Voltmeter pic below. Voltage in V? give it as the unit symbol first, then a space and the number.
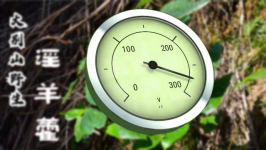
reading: V 275
